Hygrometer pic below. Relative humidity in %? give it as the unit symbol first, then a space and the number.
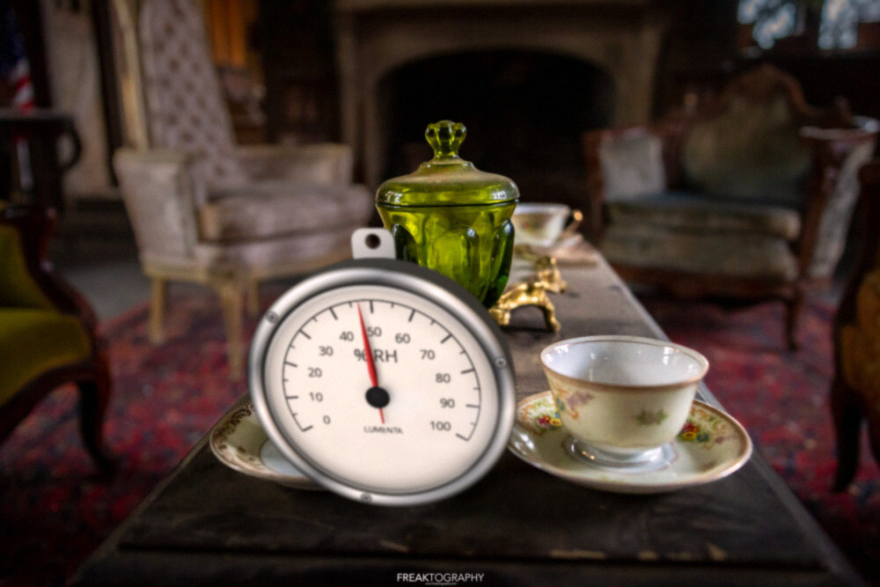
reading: % 47.5
